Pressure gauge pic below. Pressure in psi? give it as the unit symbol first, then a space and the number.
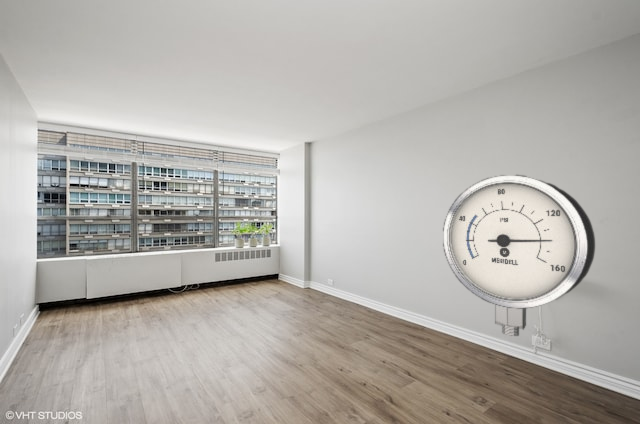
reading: psi 140
